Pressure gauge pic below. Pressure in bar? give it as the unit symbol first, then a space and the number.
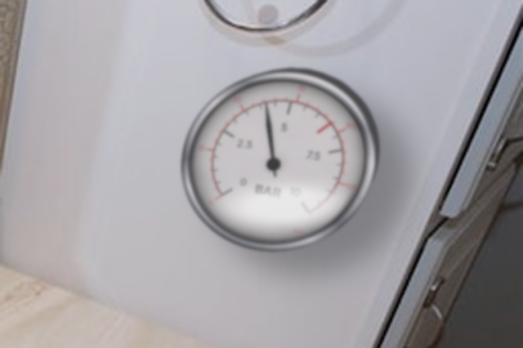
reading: bar 4.25
